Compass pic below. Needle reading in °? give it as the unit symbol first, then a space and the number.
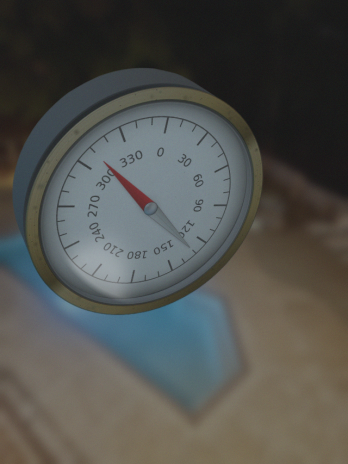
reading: ° 310
